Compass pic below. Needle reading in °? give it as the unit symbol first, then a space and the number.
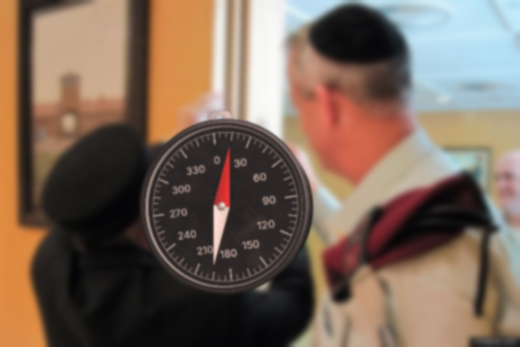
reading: ° 15
